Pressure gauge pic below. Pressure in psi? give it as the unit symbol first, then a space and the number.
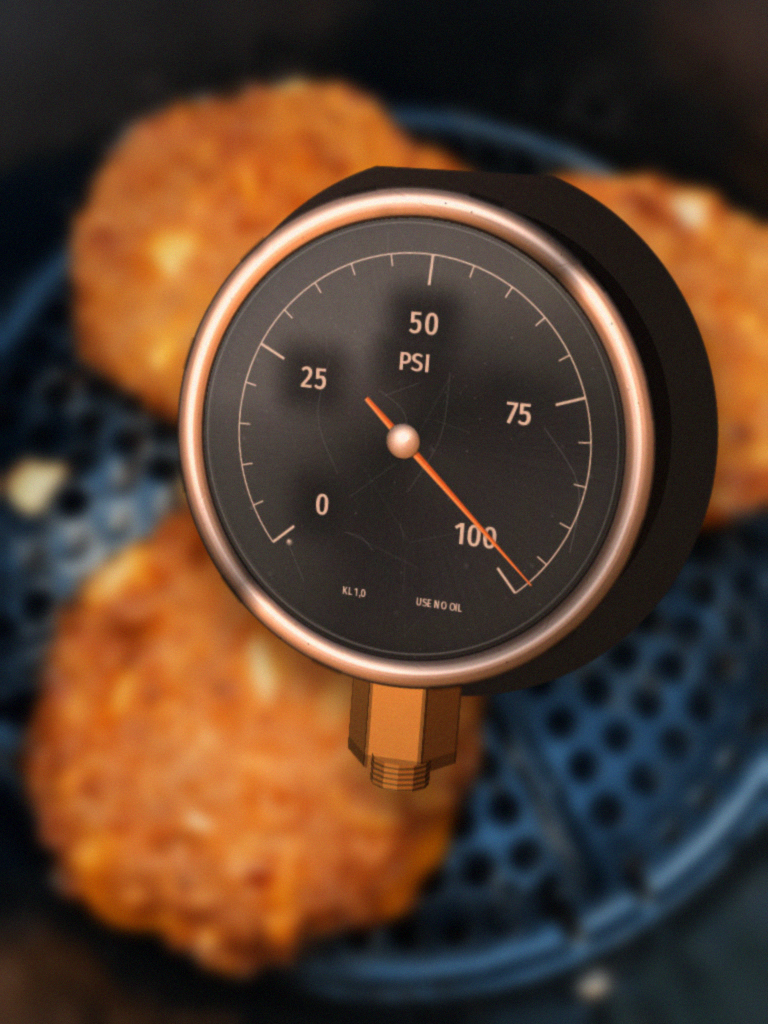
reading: psi 97.5
